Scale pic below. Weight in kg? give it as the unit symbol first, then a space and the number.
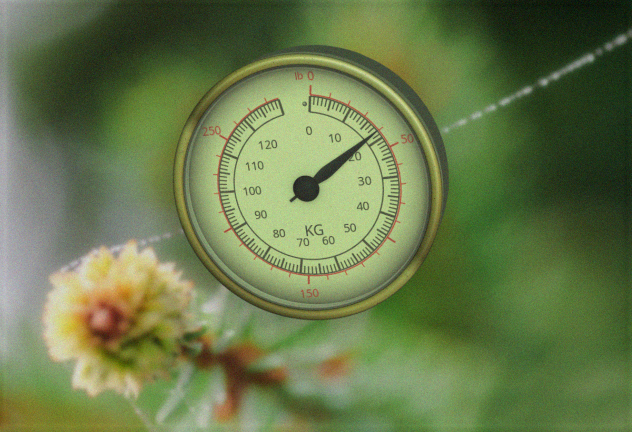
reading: kg 18
